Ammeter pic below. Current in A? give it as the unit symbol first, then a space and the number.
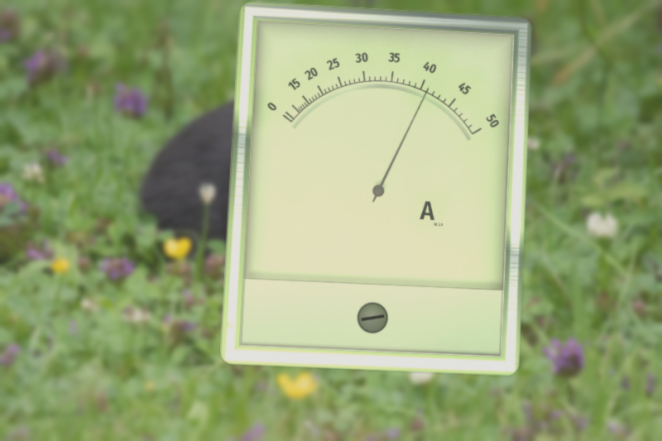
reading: A 41
